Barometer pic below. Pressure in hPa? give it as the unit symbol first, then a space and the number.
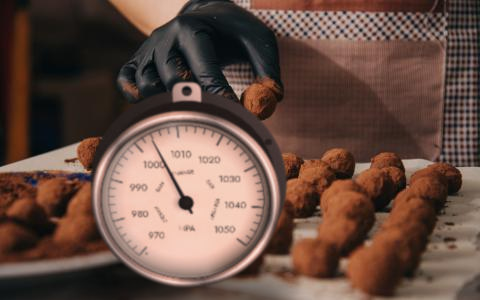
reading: hPa 1004
